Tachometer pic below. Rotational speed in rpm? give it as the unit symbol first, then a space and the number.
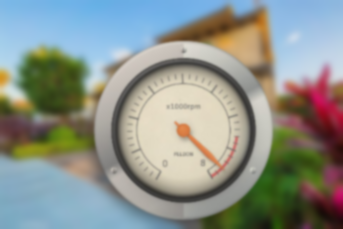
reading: rpm 7600
